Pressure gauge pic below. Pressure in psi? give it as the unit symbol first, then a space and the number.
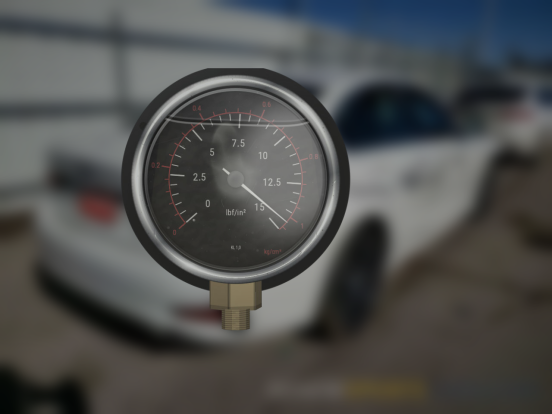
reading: psi 14.5
